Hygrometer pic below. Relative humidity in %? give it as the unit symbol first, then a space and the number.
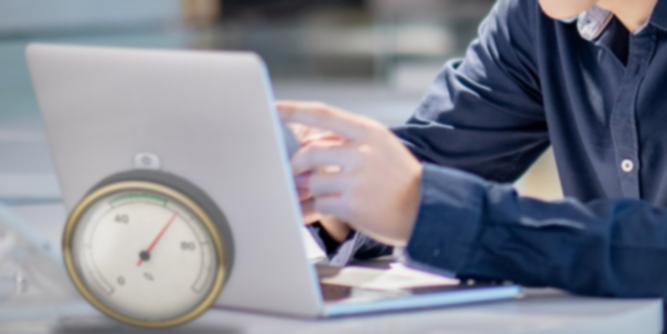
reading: % 65
